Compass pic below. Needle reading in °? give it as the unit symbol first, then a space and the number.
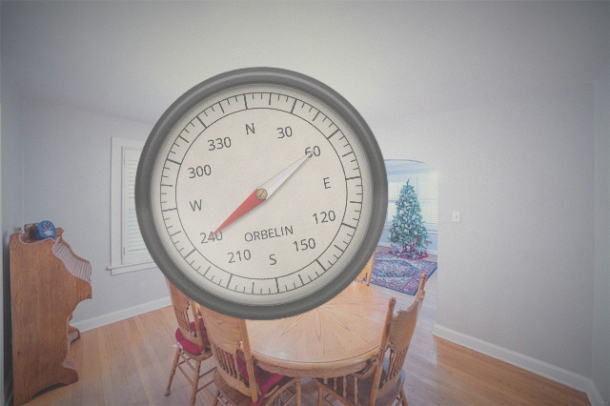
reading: ° 240
